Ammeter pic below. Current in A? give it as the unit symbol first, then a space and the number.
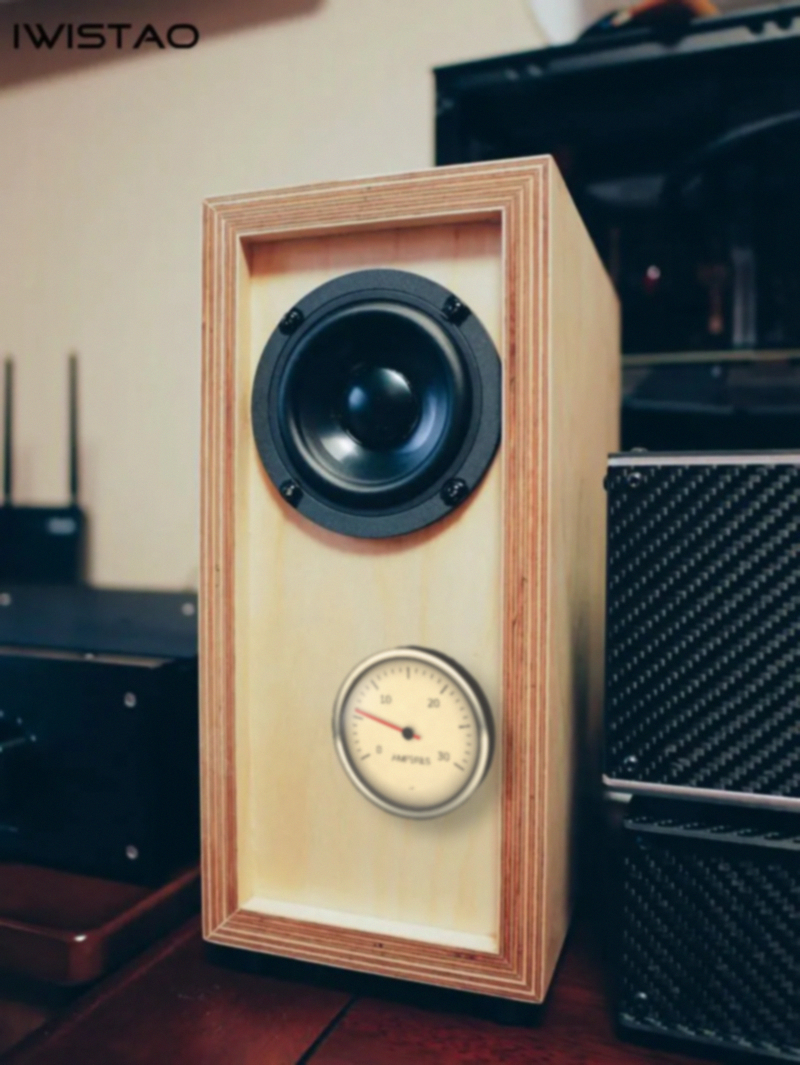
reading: A 6
